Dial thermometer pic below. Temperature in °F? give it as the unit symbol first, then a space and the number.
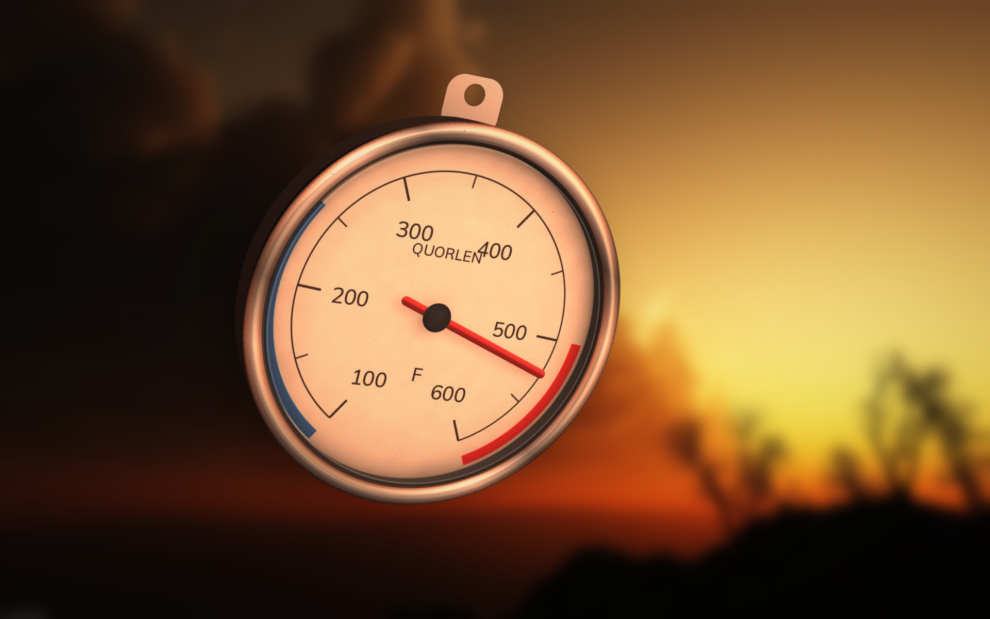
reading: °F 525
